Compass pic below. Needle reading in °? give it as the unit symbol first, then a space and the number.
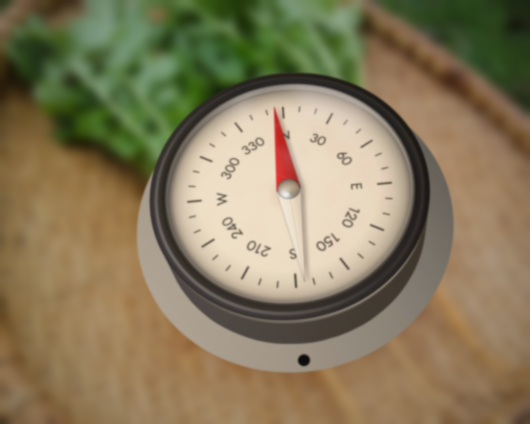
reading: ° 355
